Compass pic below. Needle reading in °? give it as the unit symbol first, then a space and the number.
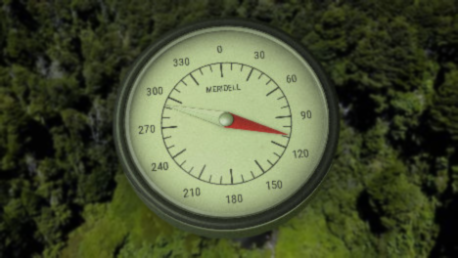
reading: ° 110
